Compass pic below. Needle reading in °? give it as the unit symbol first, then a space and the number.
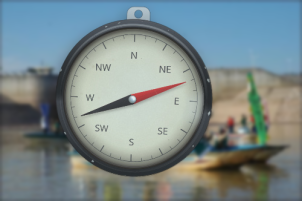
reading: ° 70
